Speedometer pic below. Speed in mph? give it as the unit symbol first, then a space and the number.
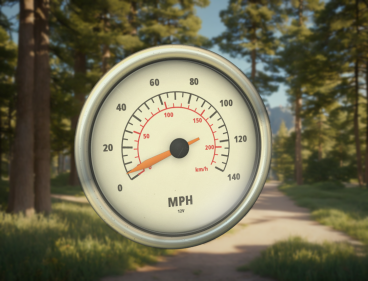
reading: mph 5
